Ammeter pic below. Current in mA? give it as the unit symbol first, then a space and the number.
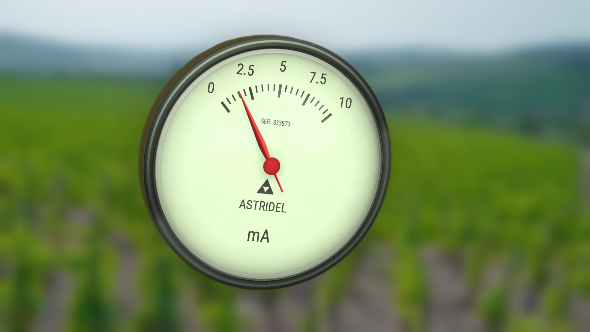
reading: mA 1.5
